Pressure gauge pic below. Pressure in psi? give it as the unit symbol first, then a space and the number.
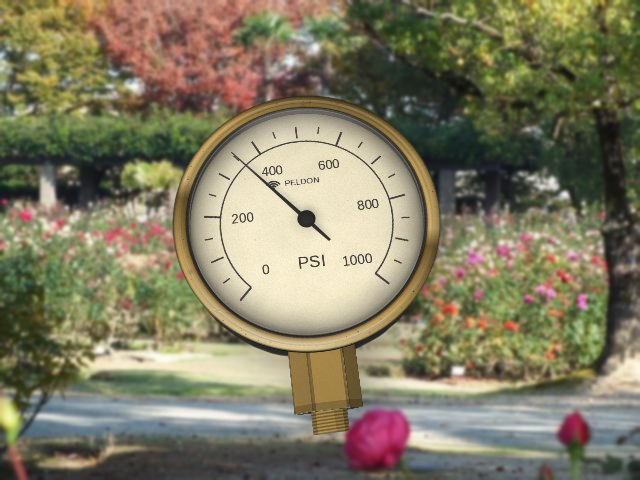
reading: psi 350
